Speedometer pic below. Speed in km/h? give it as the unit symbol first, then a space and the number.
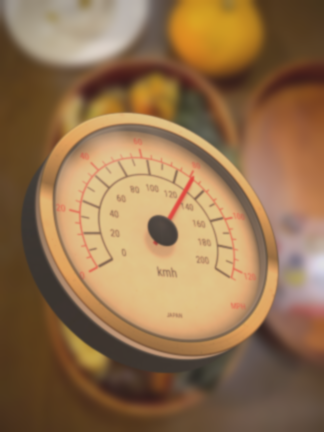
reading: km/h 130
